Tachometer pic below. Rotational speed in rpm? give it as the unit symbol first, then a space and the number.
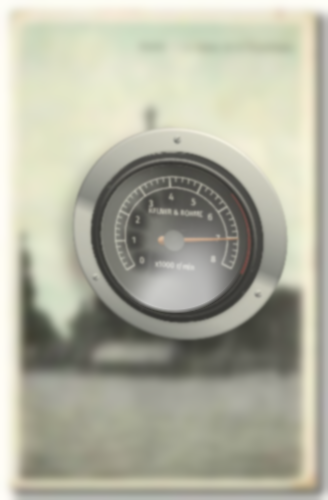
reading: rpm 7000
